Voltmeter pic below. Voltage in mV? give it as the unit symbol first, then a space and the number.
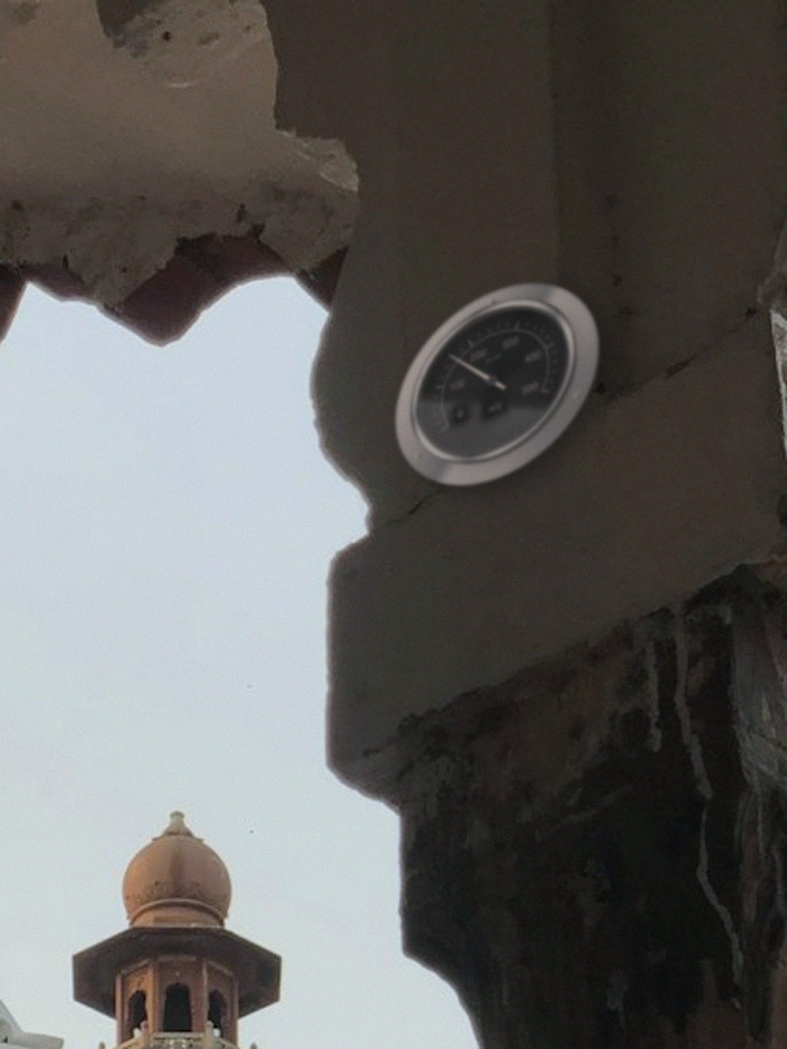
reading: mV 160
